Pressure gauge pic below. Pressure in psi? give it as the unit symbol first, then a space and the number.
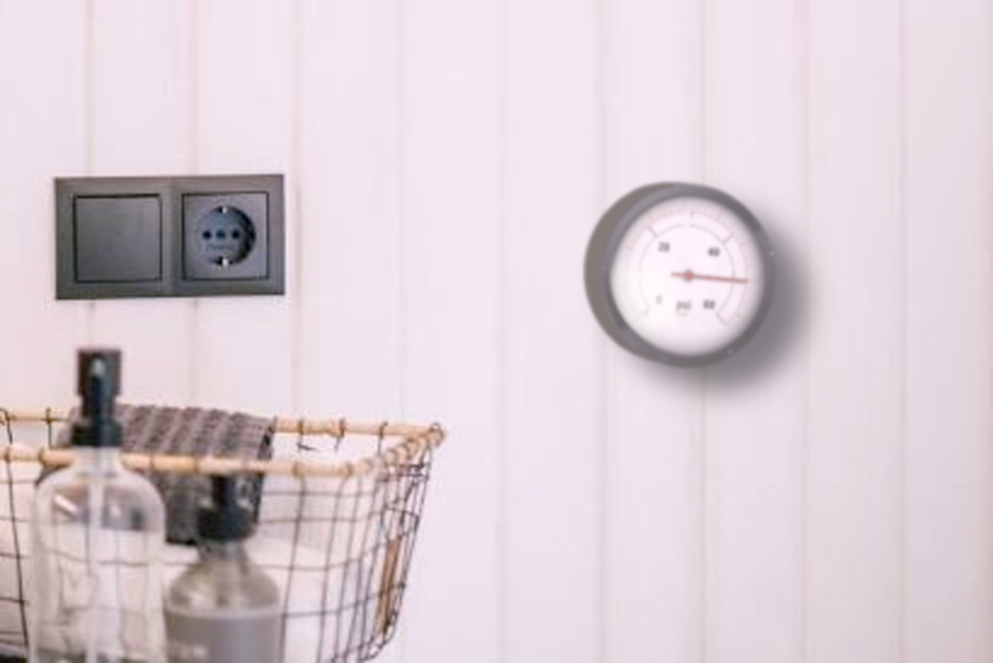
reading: psi 50
